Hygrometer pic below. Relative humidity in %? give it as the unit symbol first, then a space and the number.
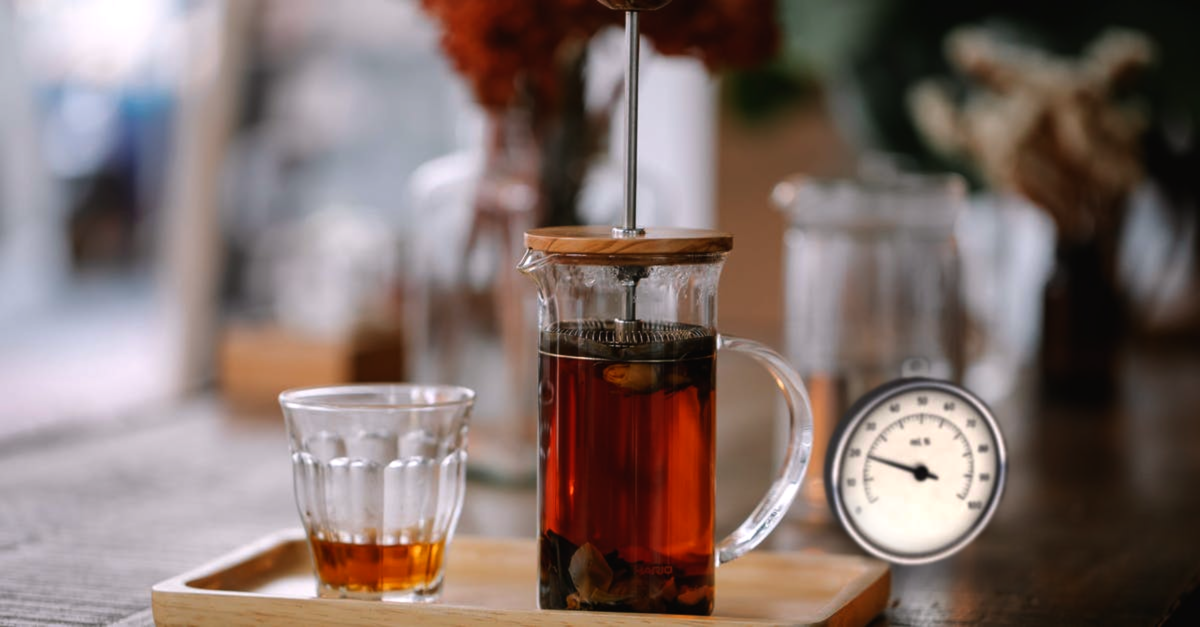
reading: % 20
